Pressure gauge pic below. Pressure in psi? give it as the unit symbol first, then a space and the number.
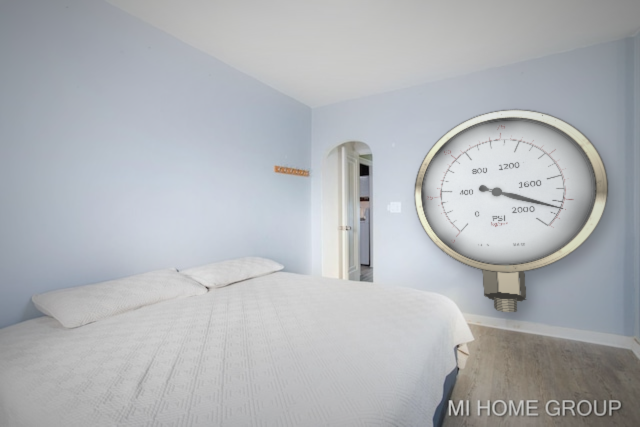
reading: psi 1850
